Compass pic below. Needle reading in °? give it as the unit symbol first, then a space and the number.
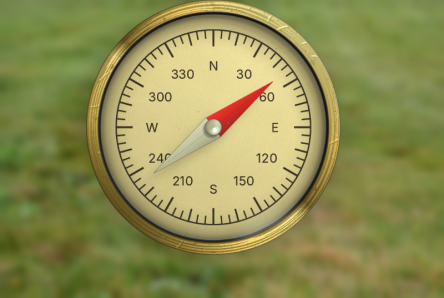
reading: ° 52.5
